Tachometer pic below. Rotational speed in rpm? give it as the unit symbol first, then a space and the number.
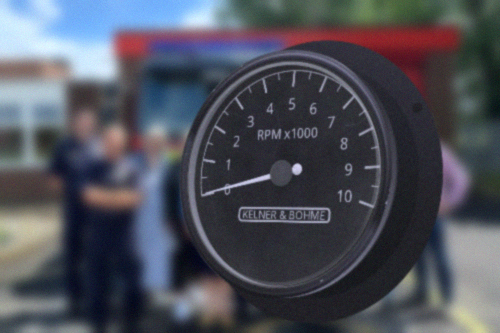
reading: rpm 0
